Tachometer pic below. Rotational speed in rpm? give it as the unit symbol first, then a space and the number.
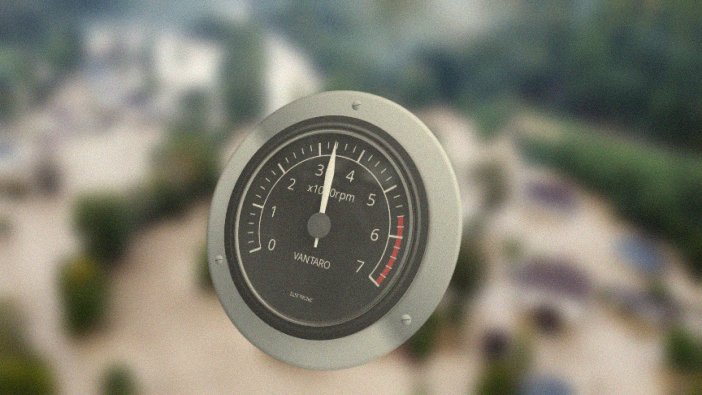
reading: rpm 3400
